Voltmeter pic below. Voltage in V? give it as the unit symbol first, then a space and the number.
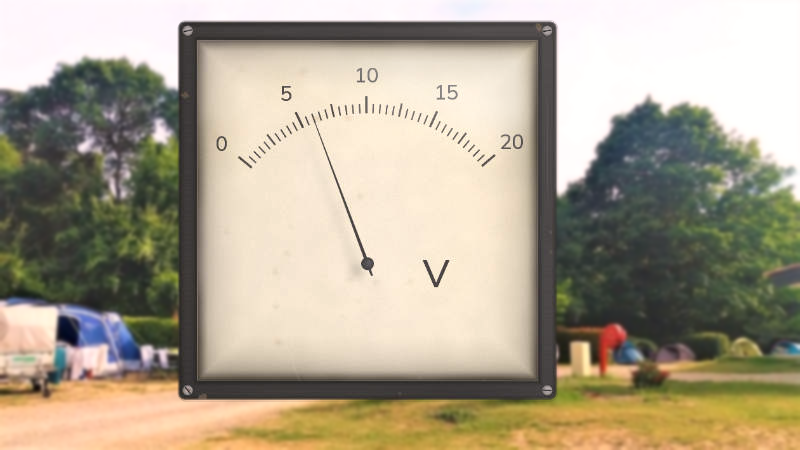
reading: V 6
